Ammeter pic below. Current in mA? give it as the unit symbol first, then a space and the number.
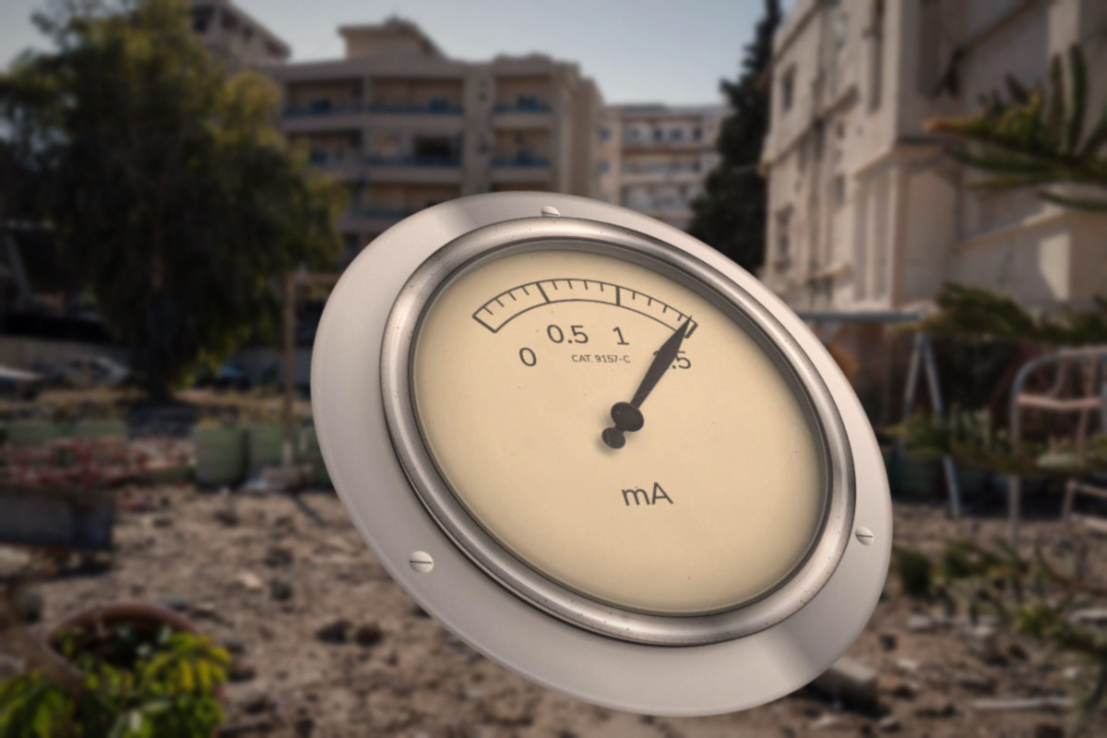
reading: mA 1.45
